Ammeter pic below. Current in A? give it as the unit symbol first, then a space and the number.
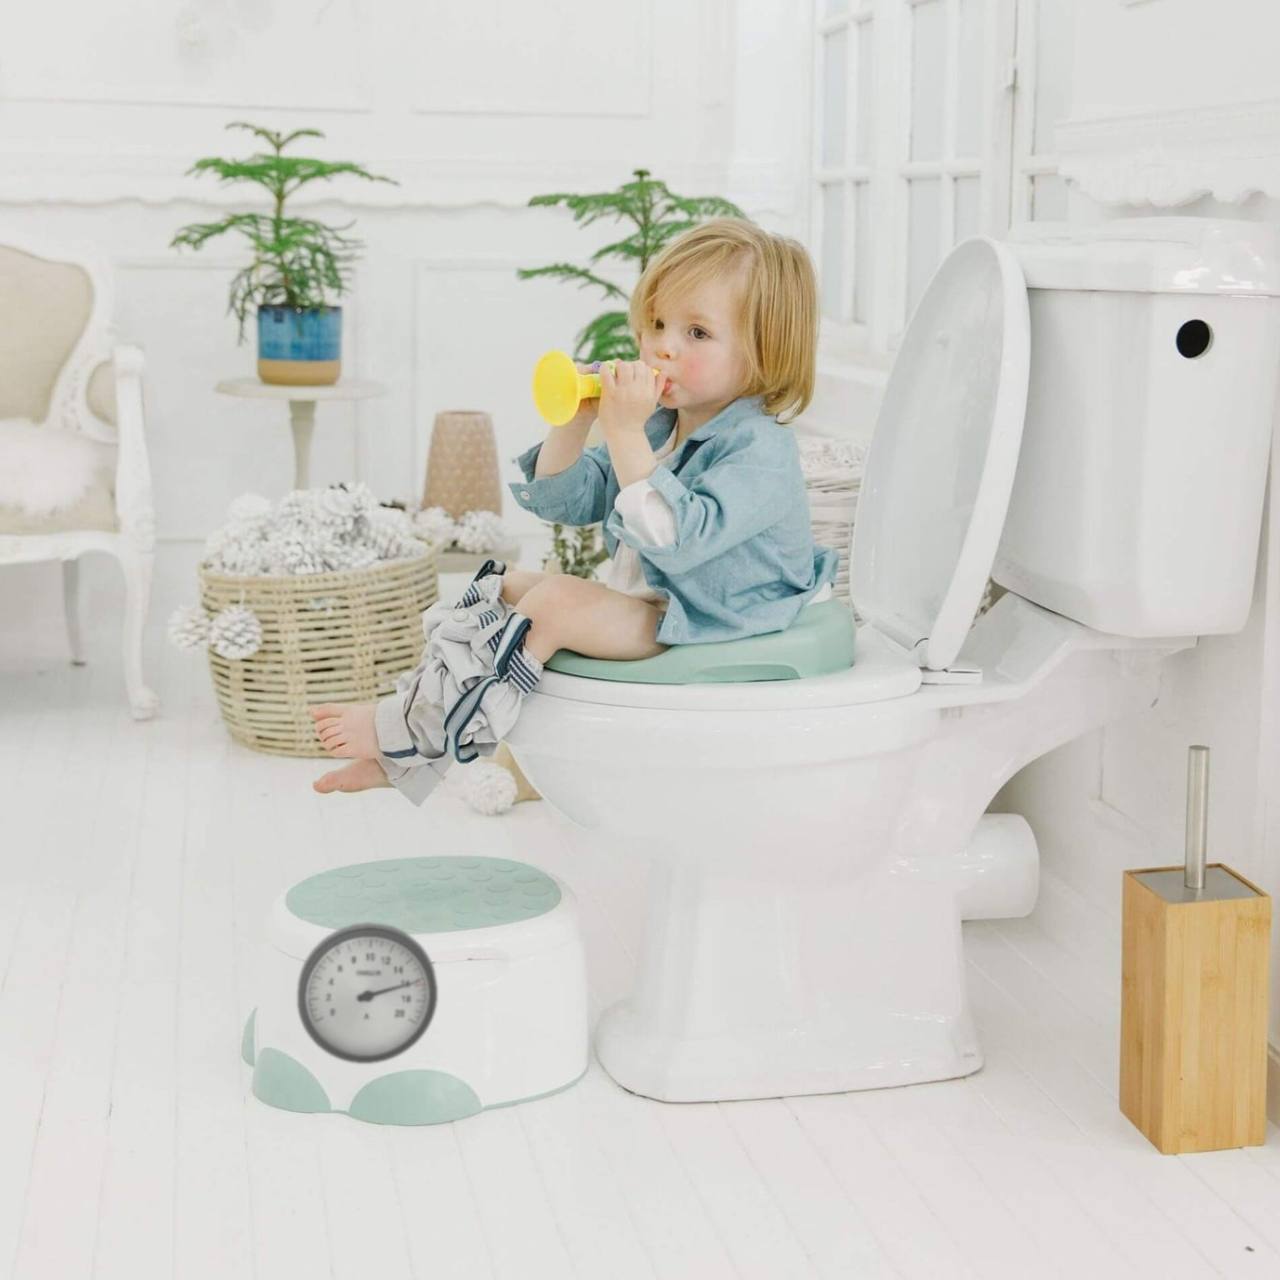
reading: A 16
